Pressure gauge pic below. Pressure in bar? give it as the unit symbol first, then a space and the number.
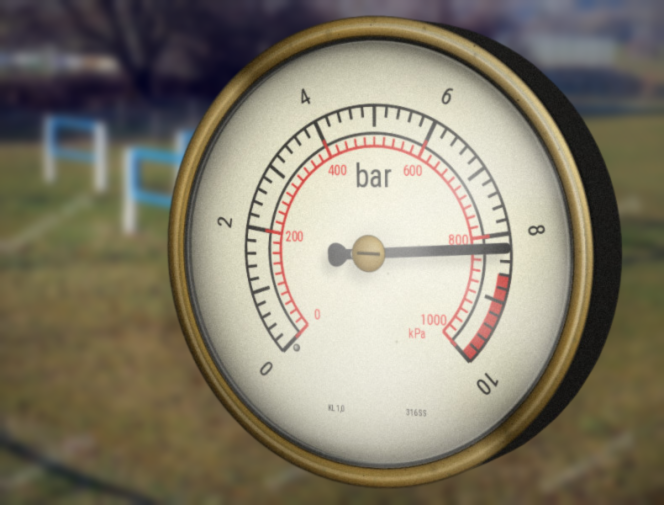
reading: bar 8.2
